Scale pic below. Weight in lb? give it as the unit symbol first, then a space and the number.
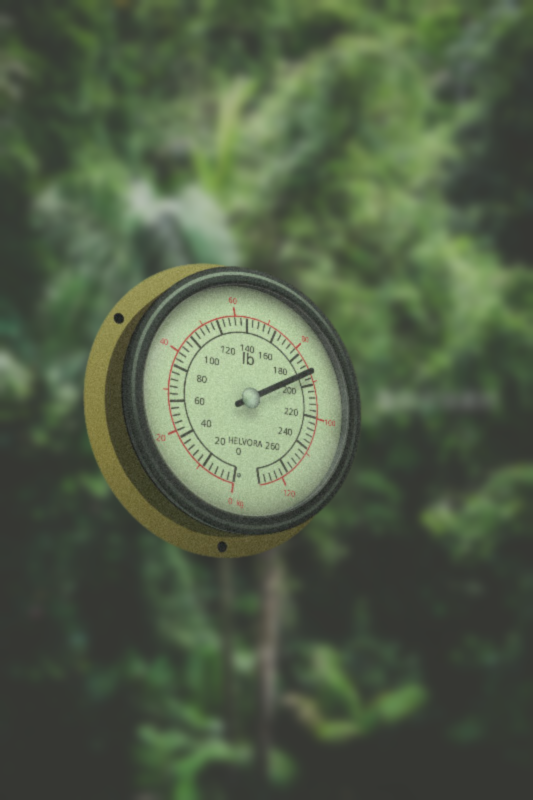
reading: lb 192
